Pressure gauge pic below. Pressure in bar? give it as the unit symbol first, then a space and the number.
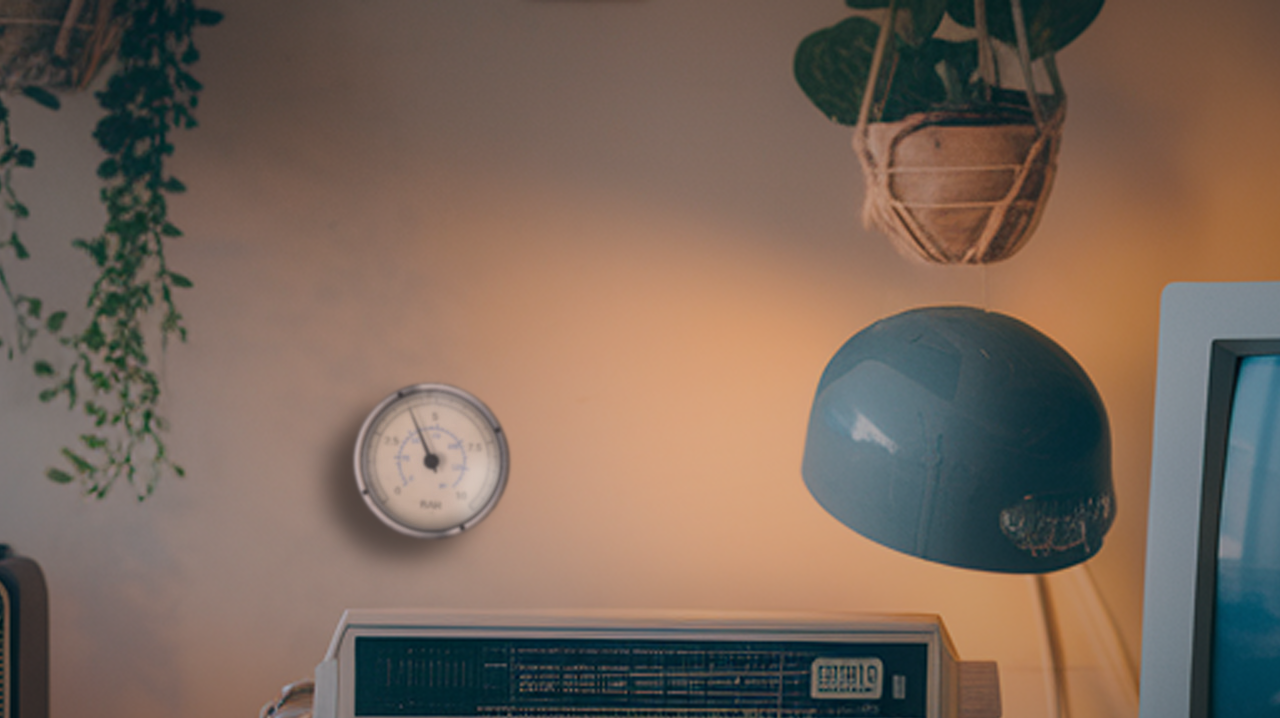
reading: bar 4
